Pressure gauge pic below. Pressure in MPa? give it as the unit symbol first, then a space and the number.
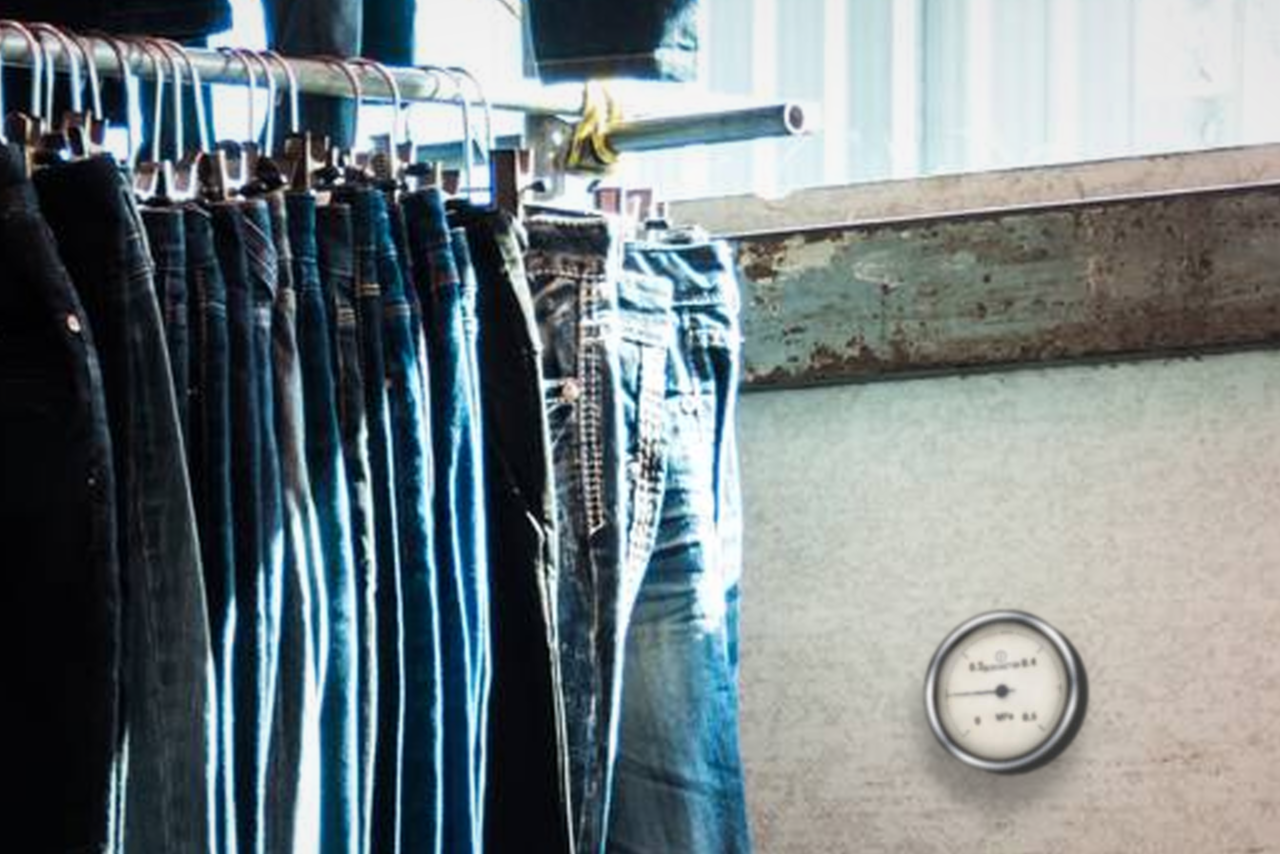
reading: MPa 0.1
